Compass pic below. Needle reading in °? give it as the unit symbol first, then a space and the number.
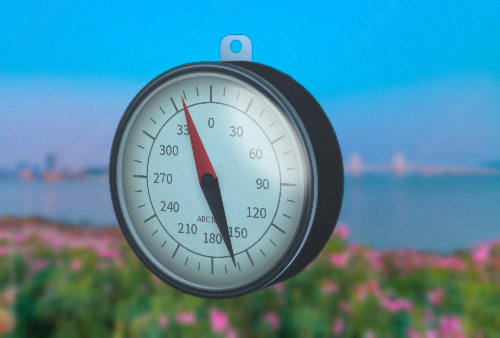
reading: ° 340
